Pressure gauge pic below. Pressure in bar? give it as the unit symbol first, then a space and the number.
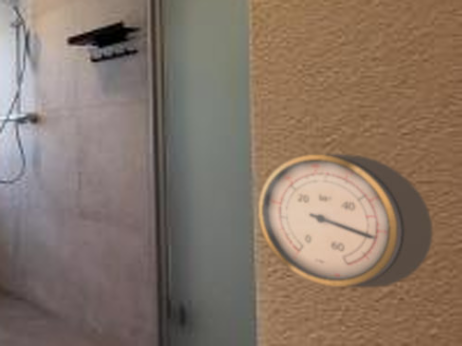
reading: bar 50
